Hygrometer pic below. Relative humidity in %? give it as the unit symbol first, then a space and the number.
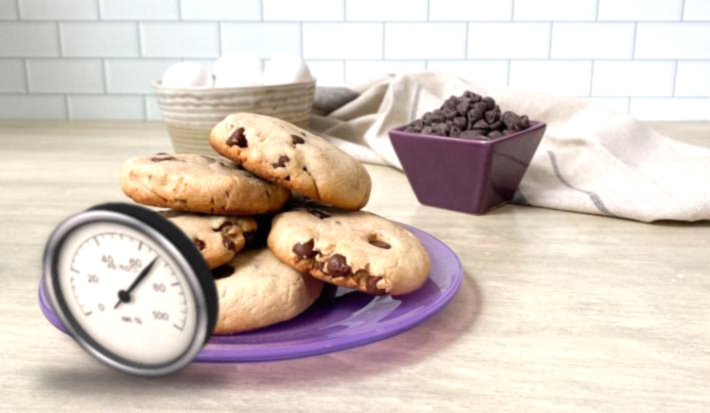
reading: % 68
